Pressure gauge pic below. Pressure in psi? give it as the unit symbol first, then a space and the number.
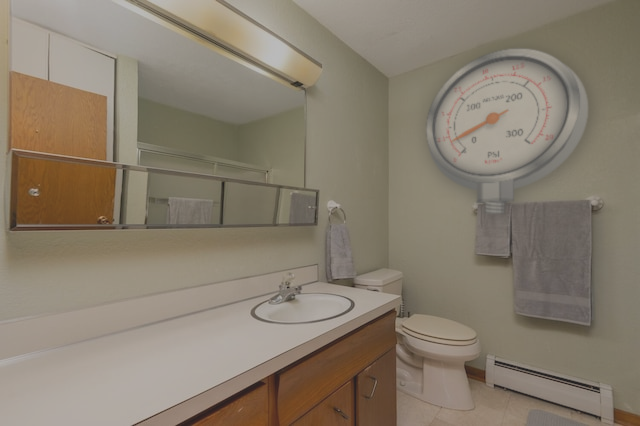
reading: psi 25
